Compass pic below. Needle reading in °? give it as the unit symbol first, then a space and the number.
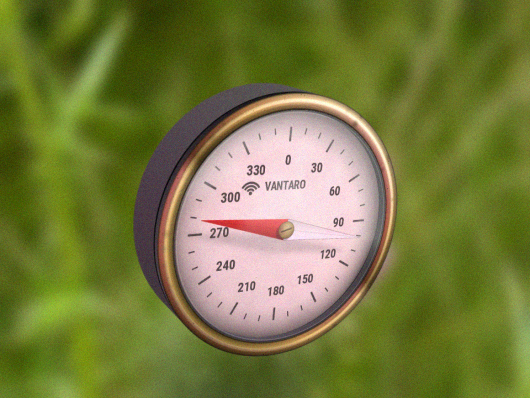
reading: ° 280
